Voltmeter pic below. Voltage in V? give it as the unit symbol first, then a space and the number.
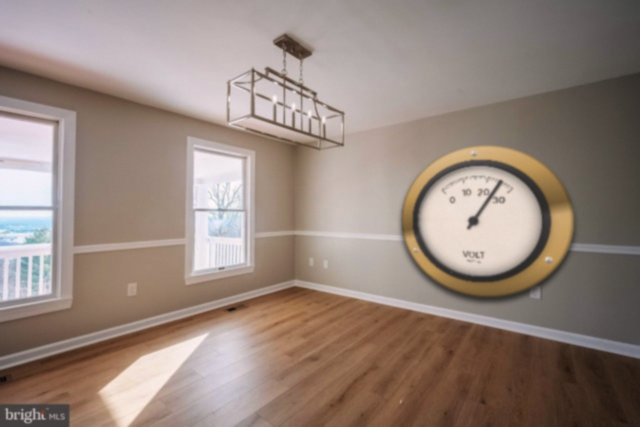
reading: V 25
